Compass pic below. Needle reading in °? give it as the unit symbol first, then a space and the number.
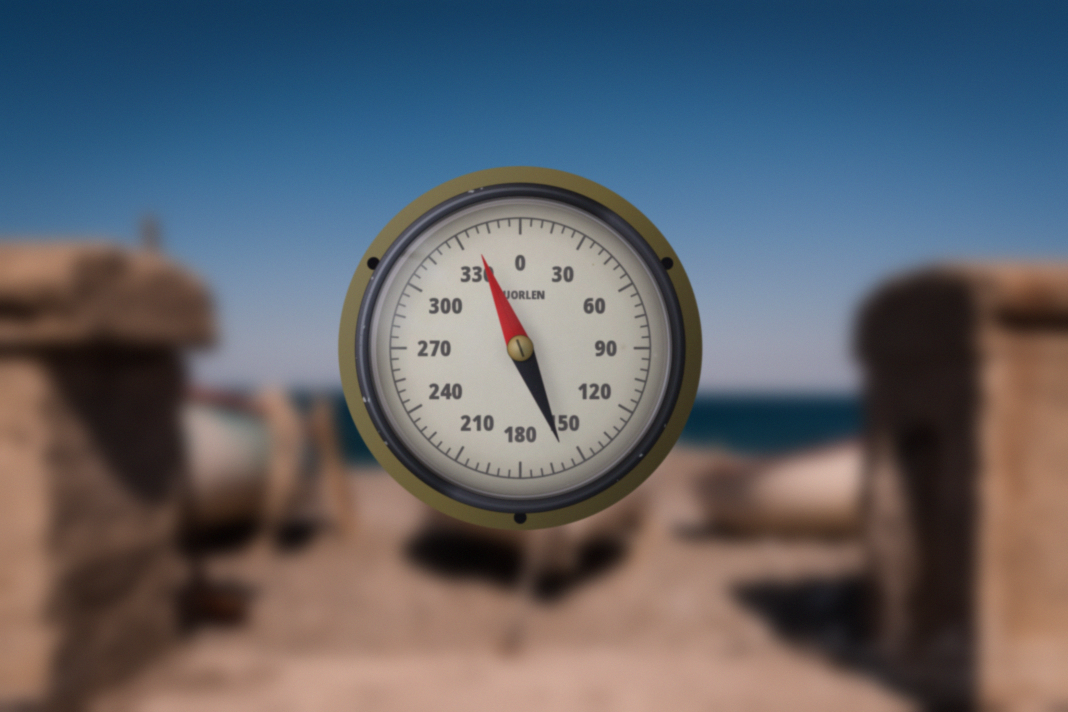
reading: ° 337.5
